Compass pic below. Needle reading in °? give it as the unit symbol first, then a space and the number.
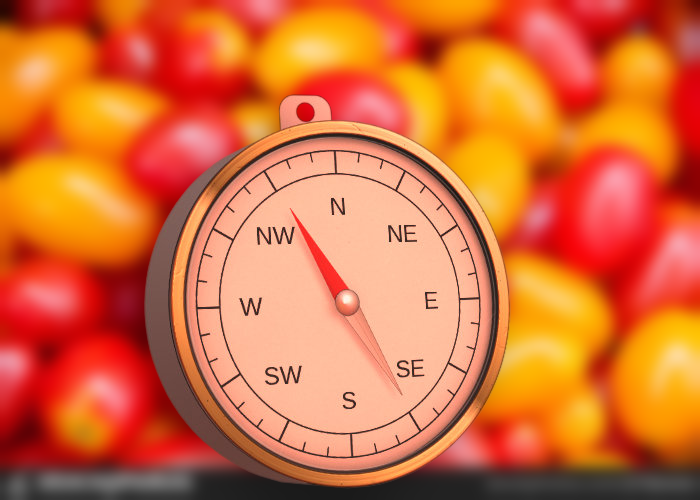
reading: ° 330
